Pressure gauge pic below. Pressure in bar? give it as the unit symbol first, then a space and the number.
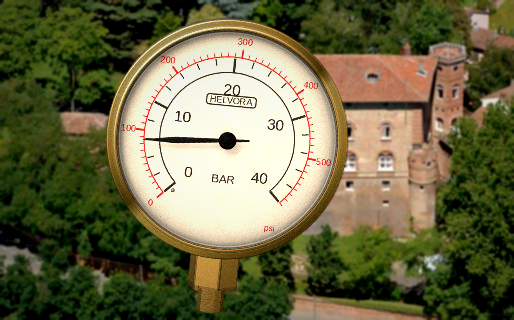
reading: bar 6
